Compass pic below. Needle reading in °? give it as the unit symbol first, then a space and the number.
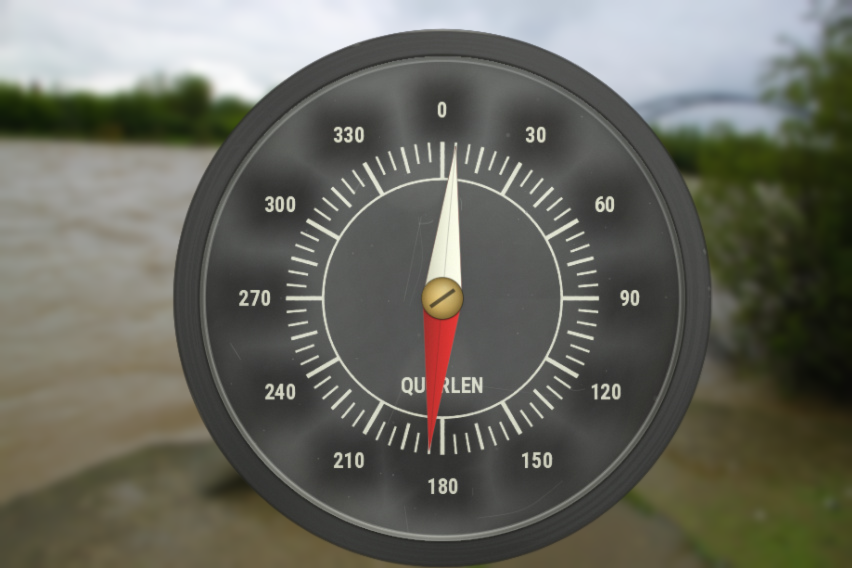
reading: ° 185
